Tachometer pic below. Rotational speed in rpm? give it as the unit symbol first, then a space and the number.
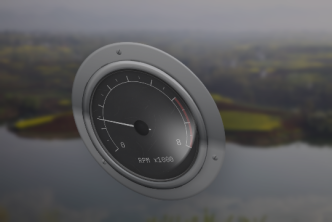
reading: rpm 1500
